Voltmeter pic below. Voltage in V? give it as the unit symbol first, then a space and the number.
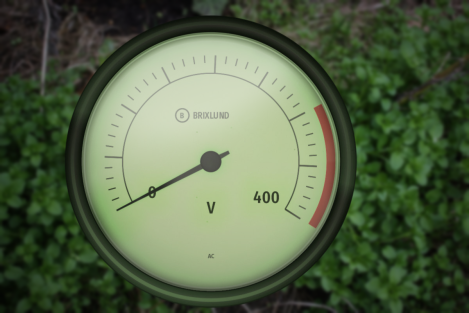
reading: V 0
